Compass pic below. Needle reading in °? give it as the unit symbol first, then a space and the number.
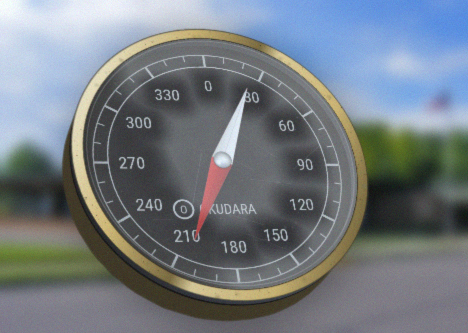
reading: ° 205
